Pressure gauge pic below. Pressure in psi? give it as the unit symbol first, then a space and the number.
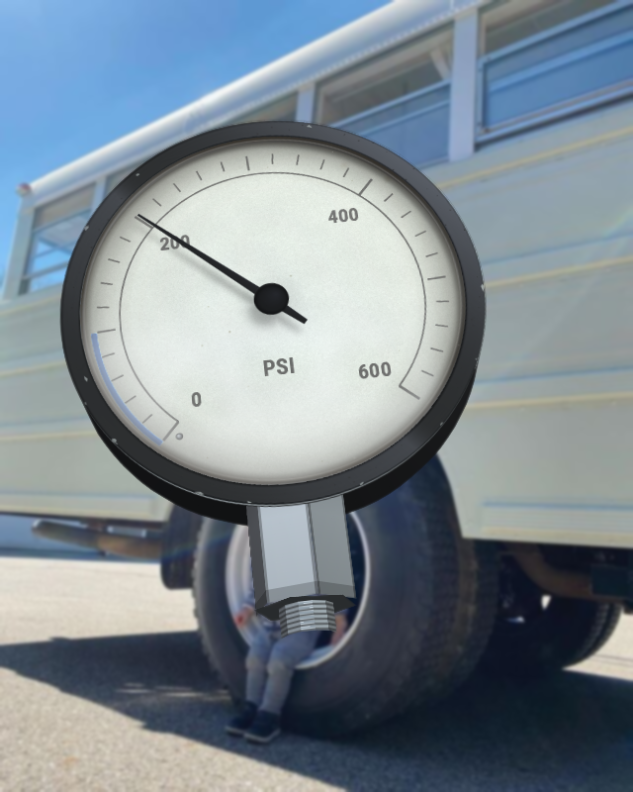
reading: psi 200
